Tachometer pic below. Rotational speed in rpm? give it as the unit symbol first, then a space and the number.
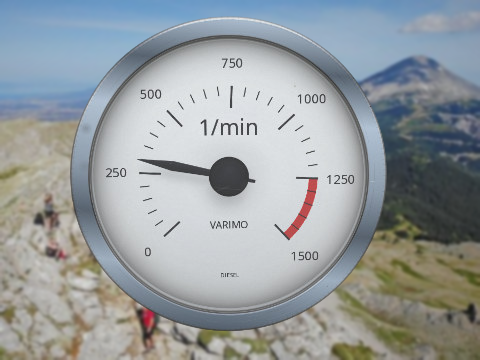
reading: rpm 300
